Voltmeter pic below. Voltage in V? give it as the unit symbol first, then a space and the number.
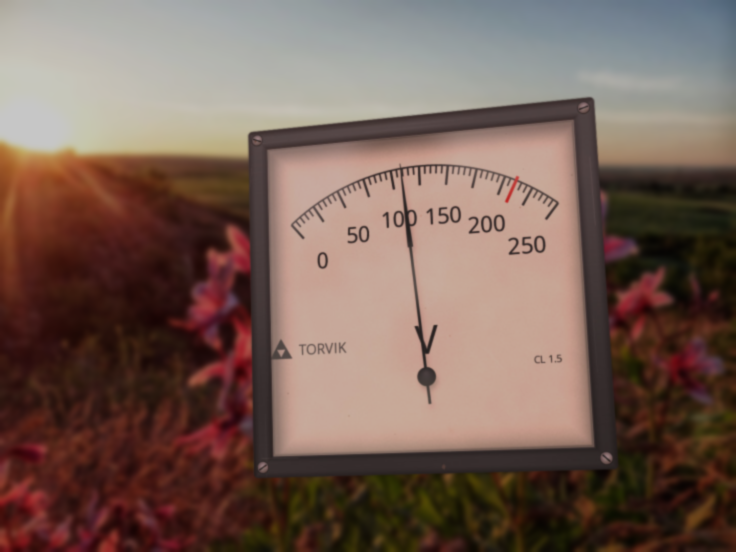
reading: V 110
